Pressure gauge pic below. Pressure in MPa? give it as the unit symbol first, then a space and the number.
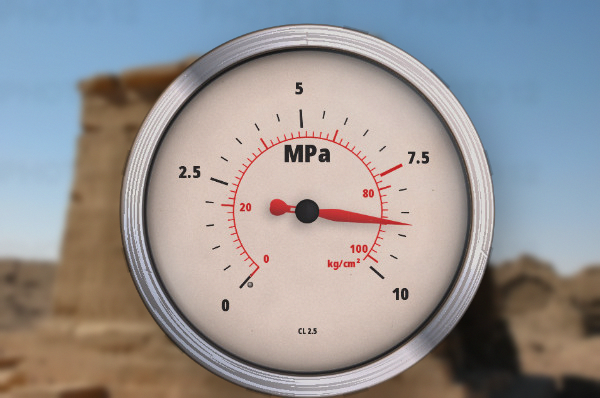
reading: MPa 8.75
